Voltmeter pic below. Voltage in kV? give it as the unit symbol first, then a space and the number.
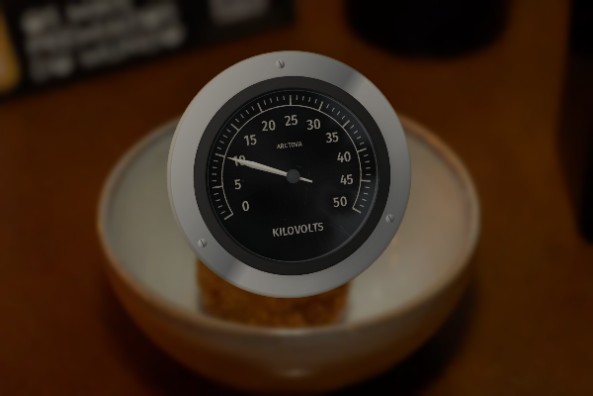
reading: kV 10
